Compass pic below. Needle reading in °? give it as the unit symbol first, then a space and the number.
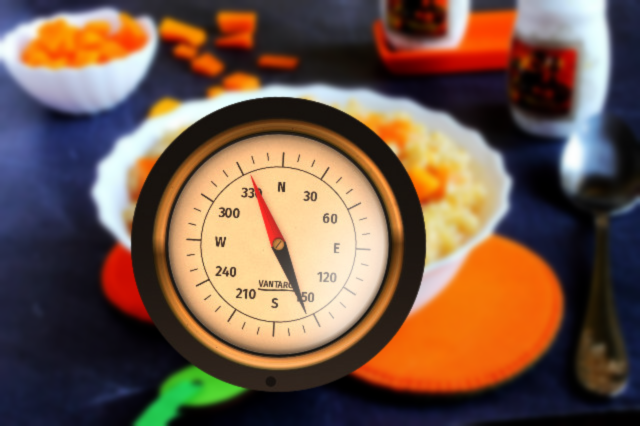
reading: ° 335
